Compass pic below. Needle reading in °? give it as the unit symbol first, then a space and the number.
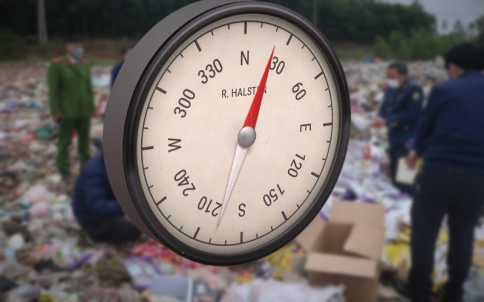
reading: ° 20
